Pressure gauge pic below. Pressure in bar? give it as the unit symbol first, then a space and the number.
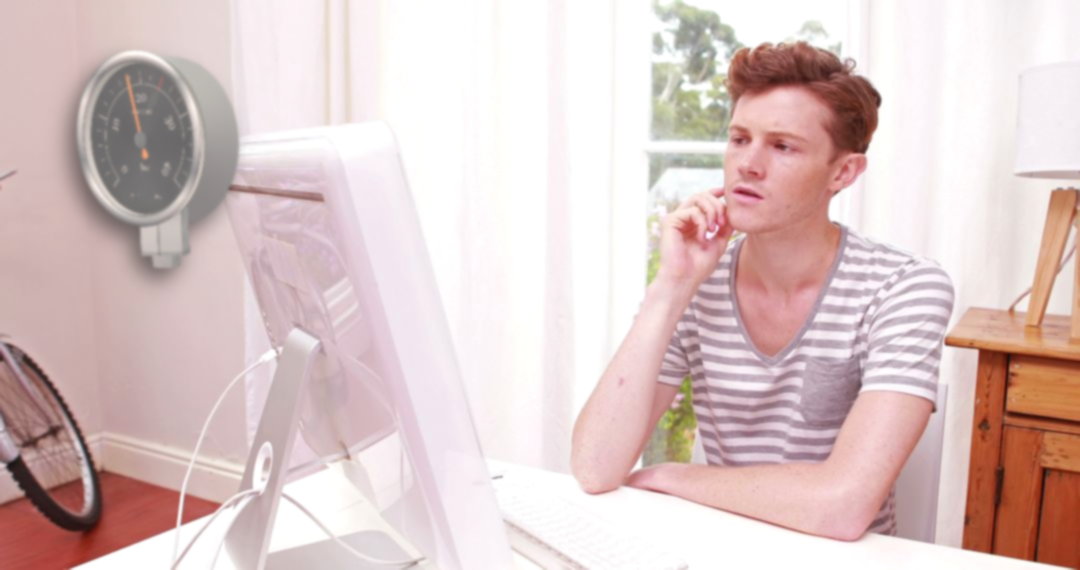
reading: bar 18
